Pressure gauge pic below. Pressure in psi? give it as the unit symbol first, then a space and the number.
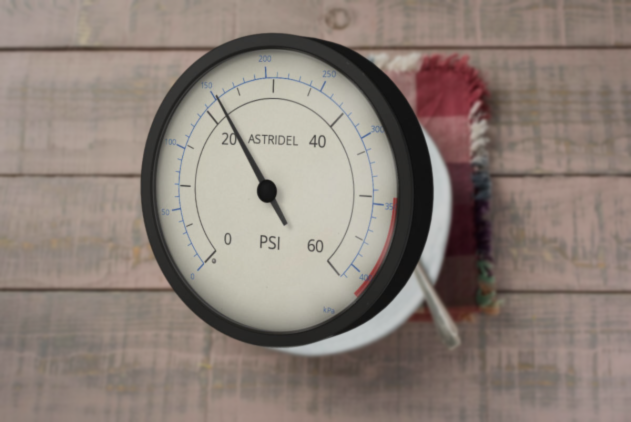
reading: psi 22.5
